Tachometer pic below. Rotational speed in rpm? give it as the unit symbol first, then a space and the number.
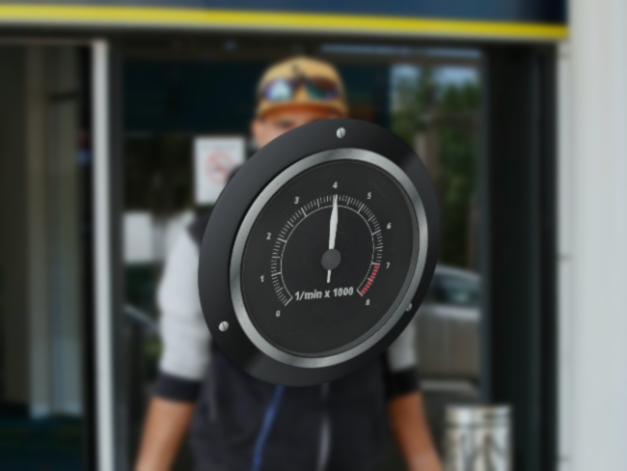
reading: rpm 4000
